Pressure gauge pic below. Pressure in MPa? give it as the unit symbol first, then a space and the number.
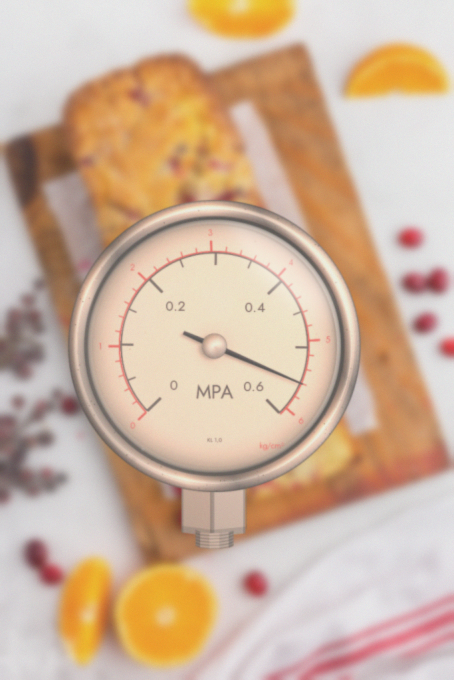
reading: MPa 0.55
